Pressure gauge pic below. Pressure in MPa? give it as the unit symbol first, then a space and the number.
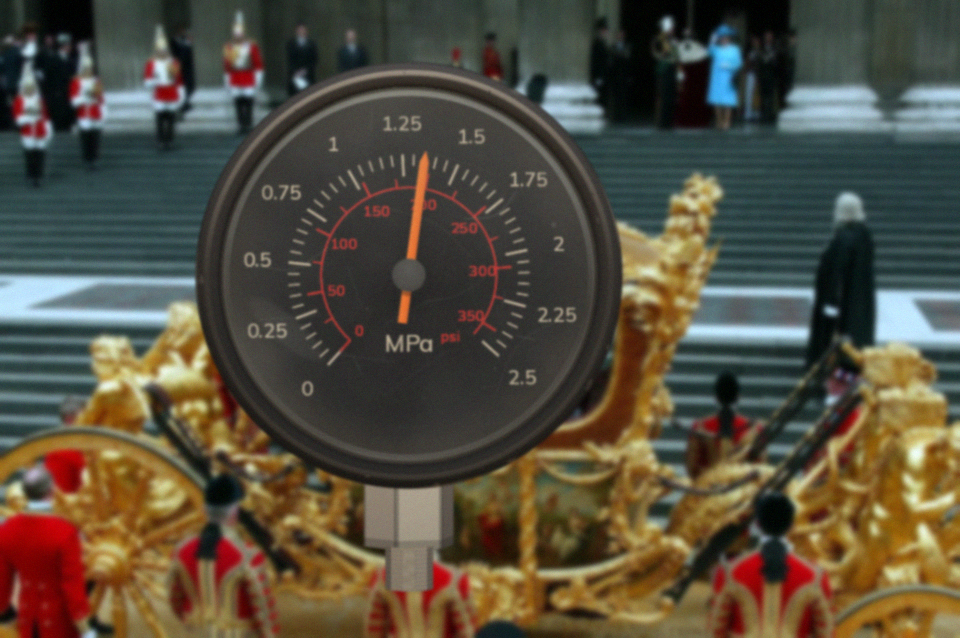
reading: MPa 1.35
